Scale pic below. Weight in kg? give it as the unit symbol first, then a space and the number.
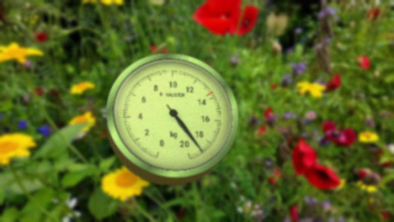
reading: kg 19
